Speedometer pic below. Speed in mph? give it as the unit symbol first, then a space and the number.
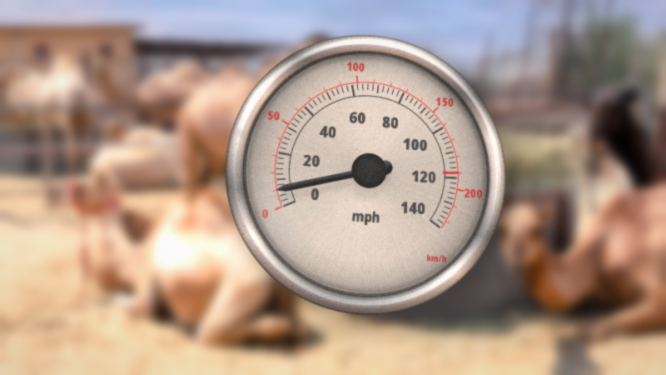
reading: mph 6
